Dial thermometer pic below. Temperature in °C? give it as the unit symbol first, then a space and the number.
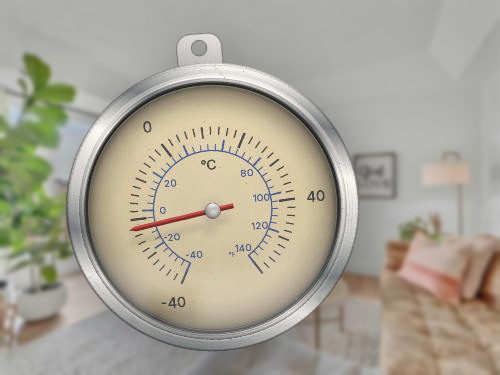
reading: °C -22
